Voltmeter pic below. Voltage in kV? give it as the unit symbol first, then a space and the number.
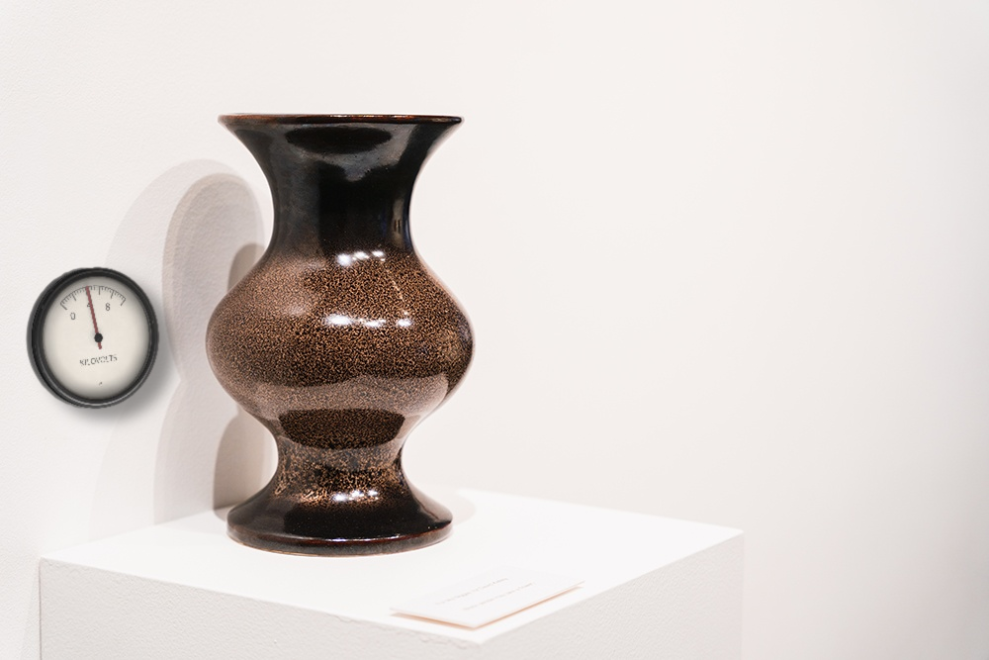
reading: kV 4
